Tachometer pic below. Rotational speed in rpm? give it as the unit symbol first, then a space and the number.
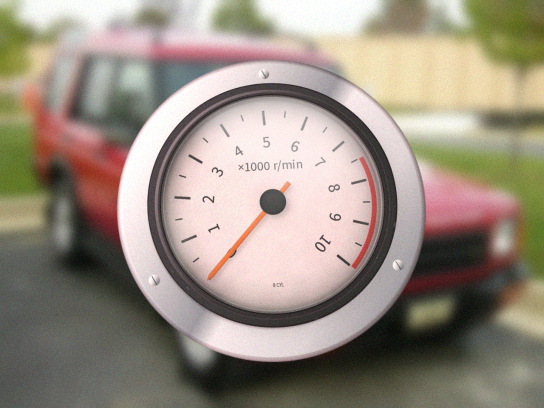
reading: rpm 0
